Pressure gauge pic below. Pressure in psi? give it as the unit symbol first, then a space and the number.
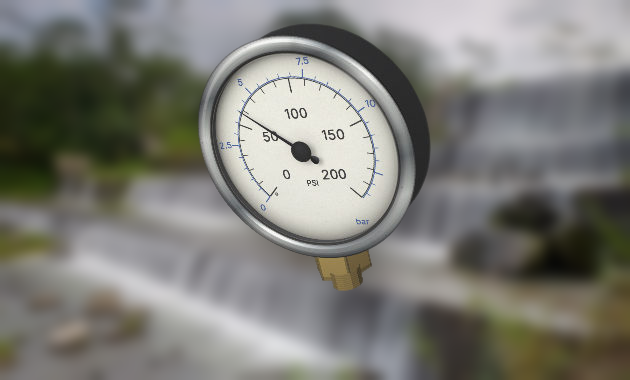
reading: psi 60
